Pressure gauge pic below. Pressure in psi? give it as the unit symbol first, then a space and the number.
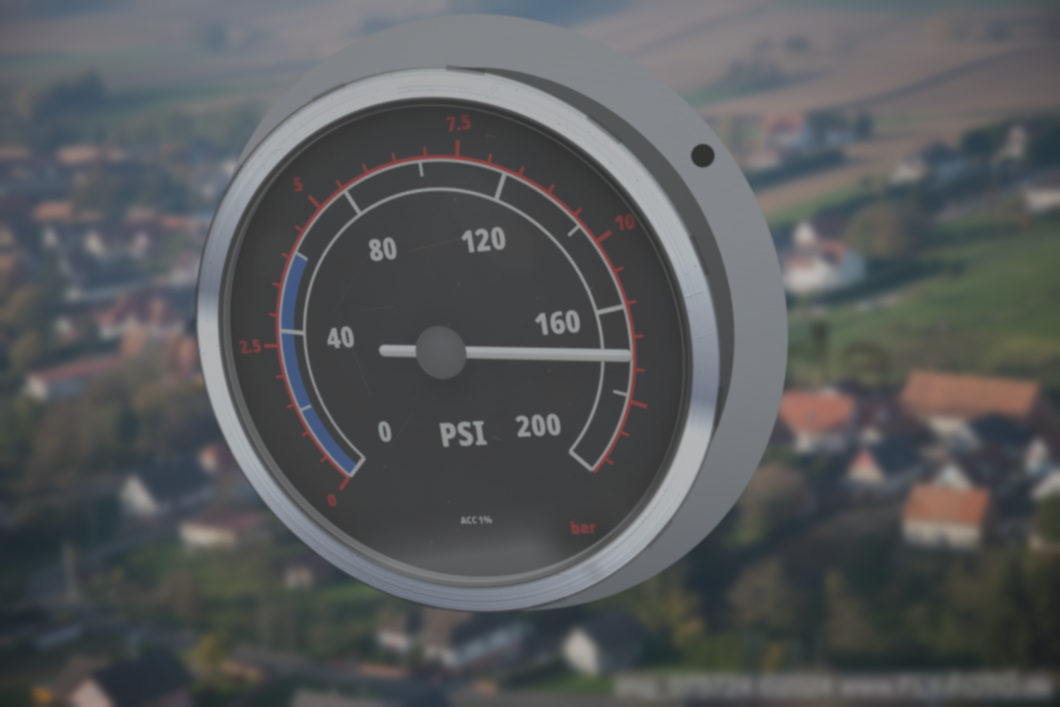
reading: psi 170
